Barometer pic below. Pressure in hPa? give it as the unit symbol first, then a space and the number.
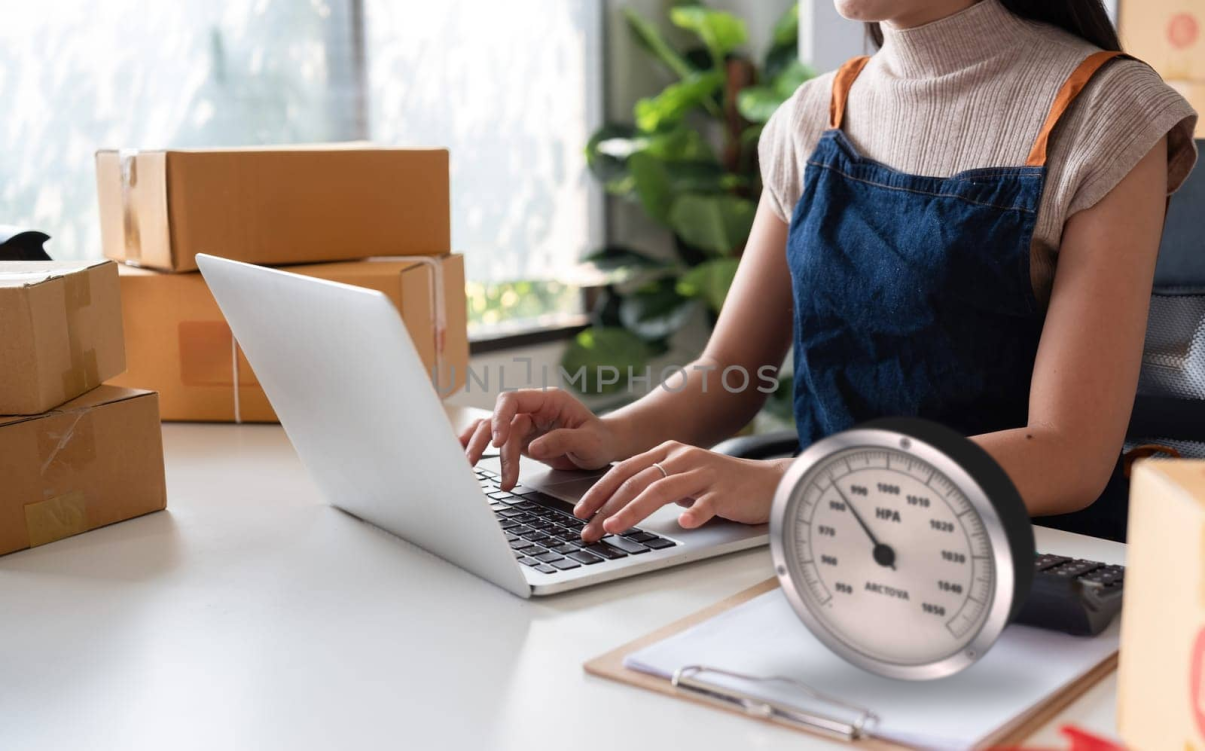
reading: hPa 985
